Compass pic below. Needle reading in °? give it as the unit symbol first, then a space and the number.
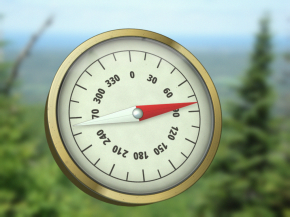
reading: ° 82.5
